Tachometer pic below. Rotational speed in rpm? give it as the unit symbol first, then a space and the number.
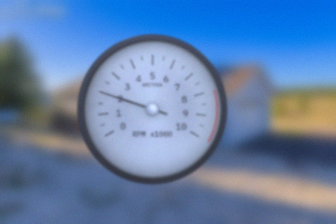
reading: rpm 2000
